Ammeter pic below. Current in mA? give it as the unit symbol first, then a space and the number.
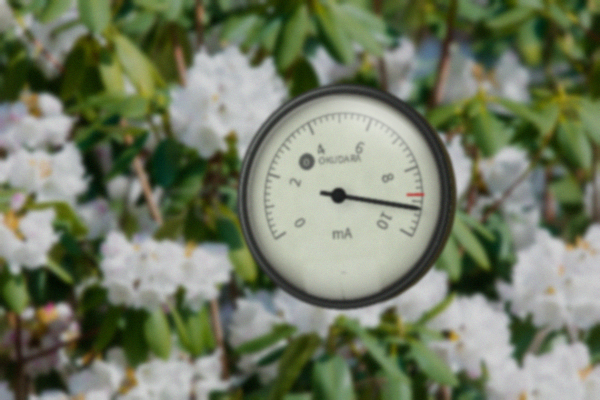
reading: mA 9.2
